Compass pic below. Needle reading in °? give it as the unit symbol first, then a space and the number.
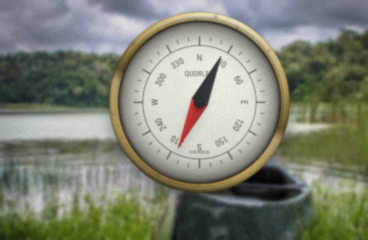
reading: ° 205
